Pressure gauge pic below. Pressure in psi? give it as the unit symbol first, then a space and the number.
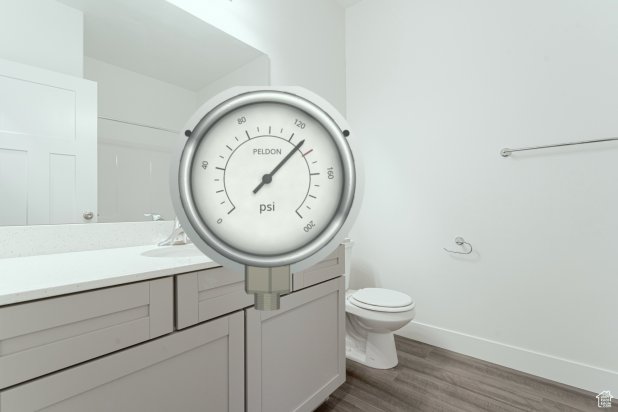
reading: psi 130
